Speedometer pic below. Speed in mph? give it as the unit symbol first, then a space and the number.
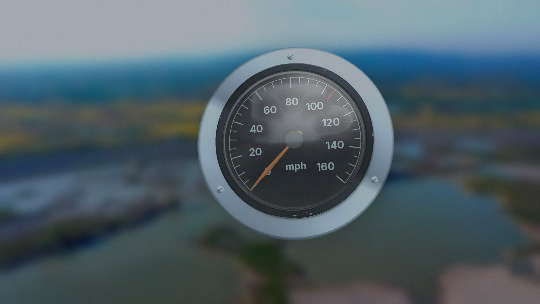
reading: mph 0
